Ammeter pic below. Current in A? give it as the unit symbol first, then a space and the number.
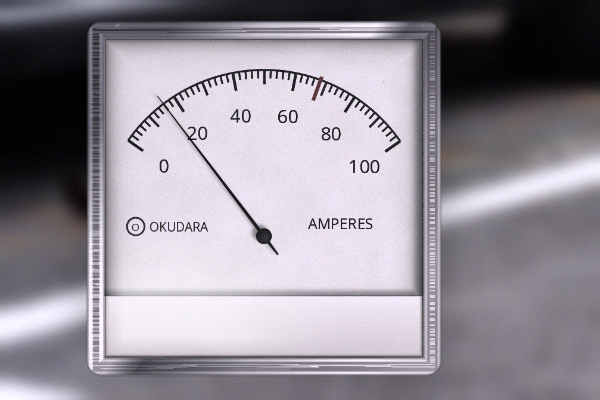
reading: A 16
